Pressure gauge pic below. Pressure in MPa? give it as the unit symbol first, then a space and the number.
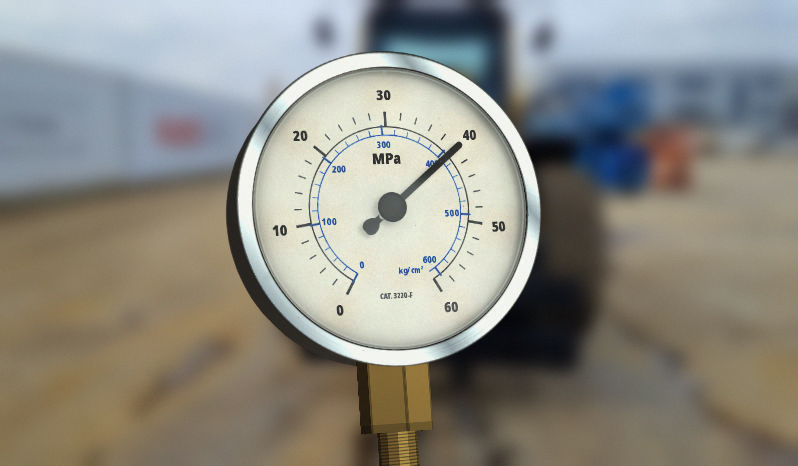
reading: MPa 40
